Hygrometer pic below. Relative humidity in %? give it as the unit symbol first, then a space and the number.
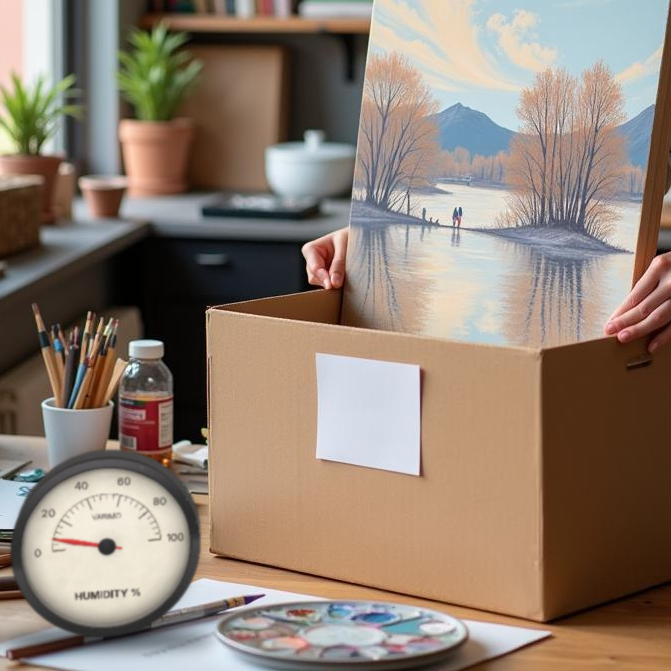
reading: % 8
